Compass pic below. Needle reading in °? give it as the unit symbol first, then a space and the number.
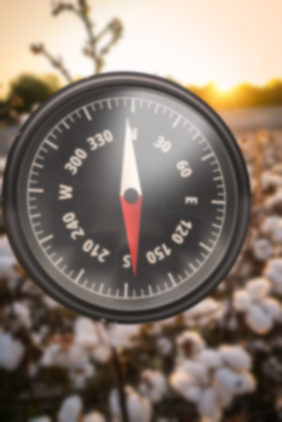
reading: ° 175
